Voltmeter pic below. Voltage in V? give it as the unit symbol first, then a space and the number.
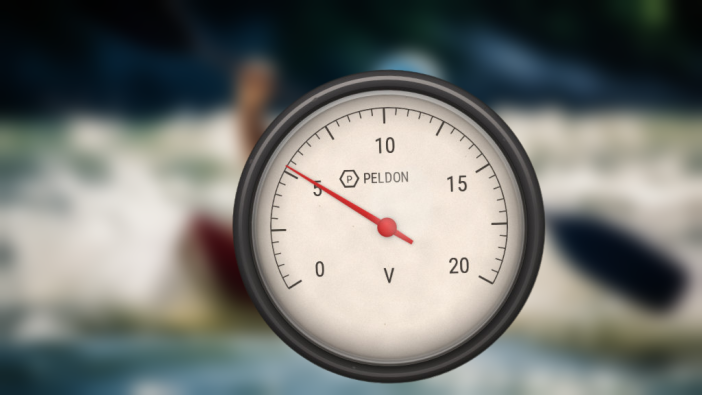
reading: V 5.25
